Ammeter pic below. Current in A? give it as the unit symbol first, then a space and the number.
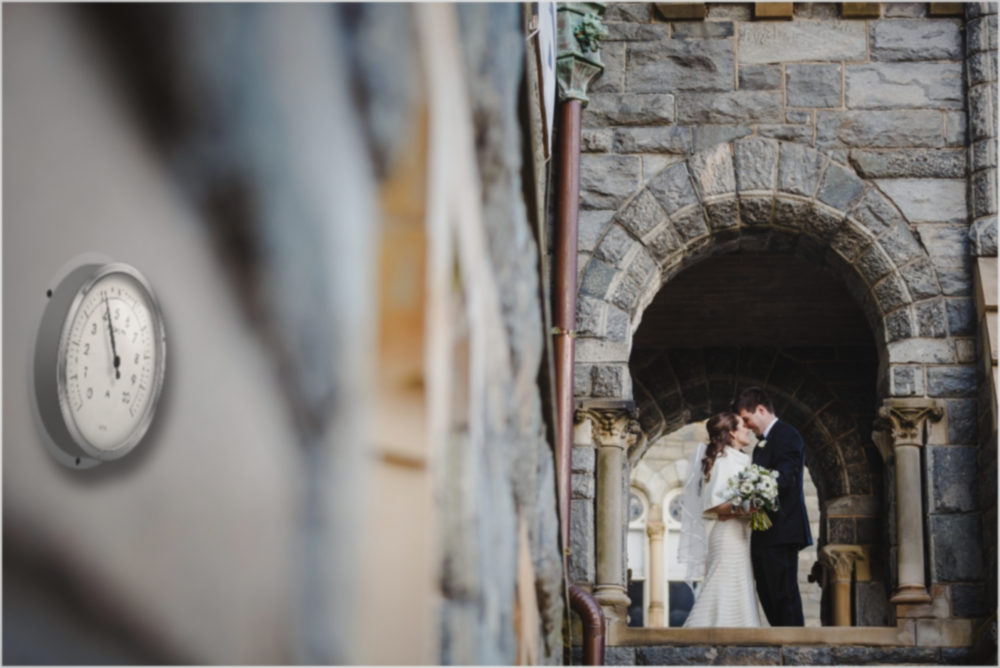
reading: A 4
